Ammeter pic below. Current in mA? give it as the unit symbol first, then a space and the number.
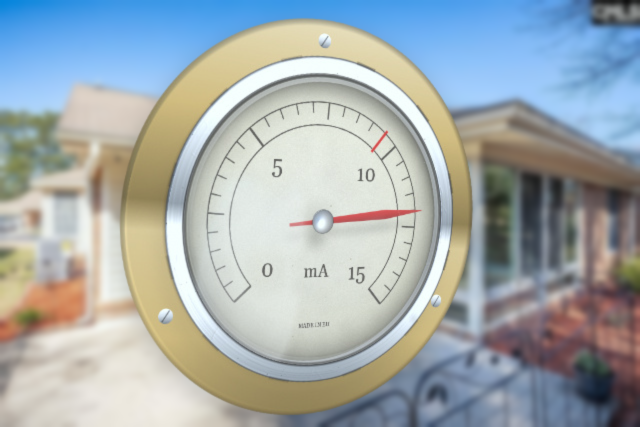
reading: mA 12
